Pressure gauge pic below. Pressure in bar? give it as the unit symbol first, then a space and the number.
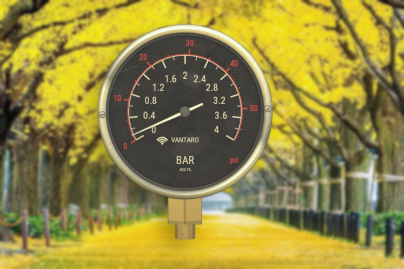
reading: bar 0.1
